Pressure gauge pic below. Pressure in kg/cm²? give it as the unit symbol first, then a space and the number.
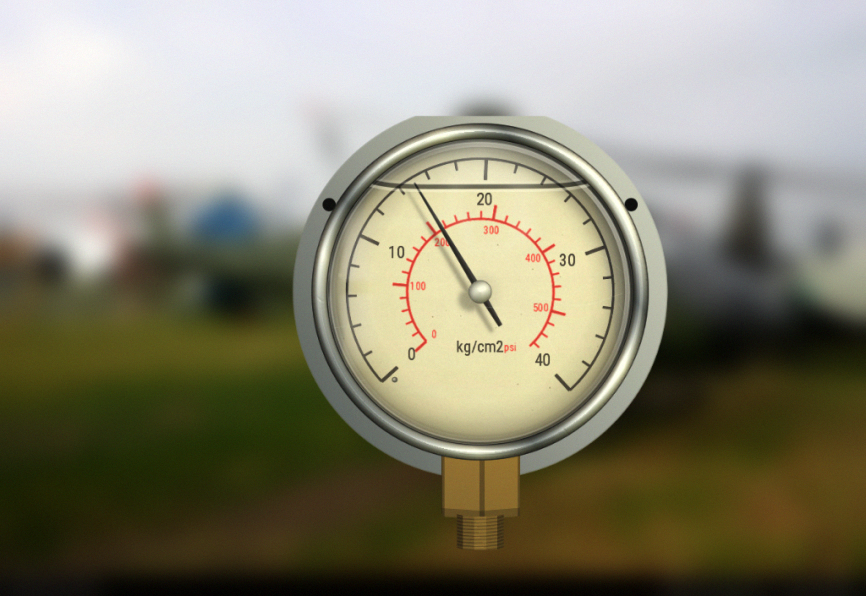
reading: kg/cm² 15
